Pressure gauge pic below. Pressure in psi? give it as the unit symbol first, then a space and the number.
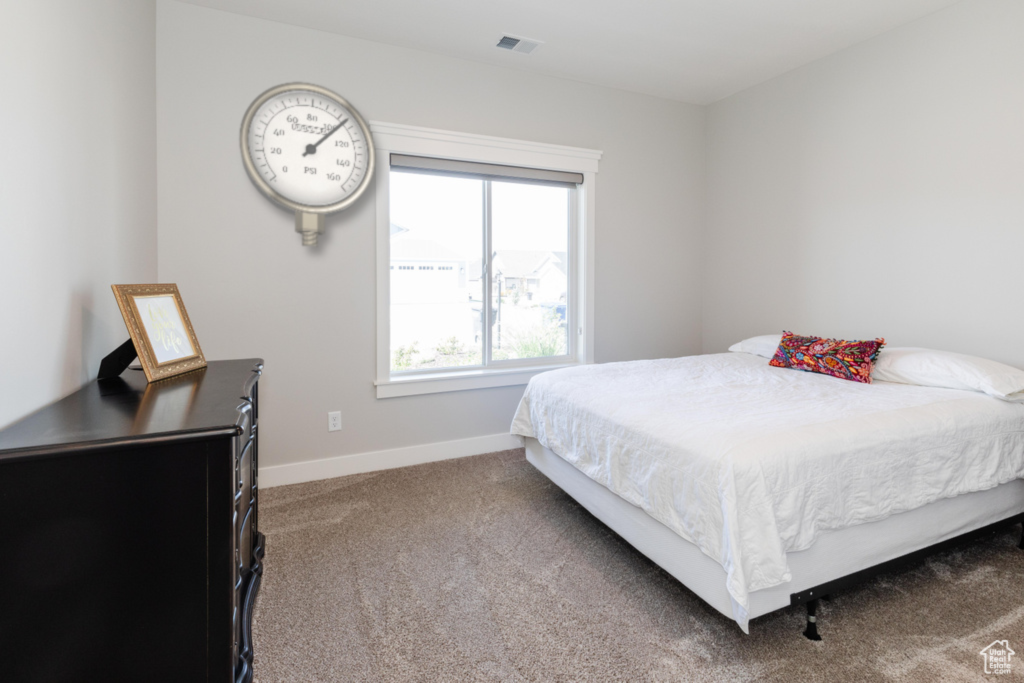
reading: psi 105
